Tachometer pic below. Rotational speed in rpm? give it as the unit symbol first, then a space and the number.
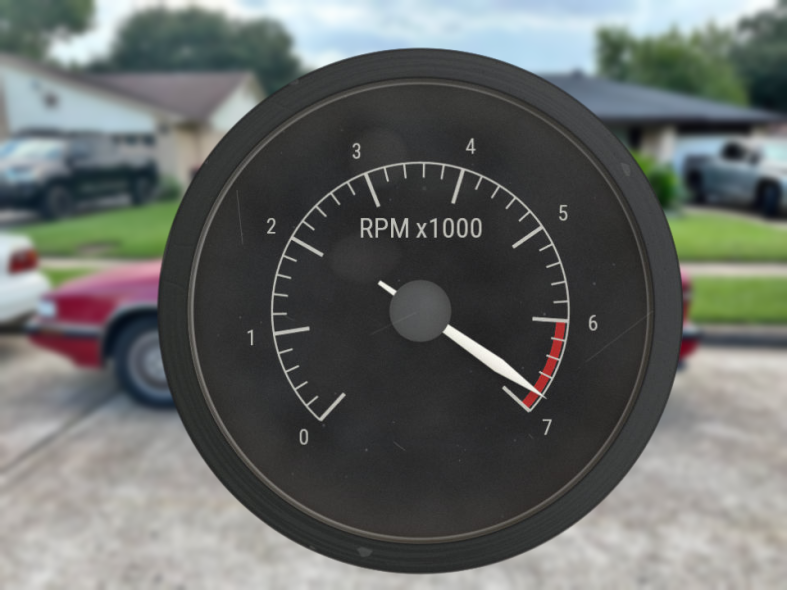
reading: rpm 6800
